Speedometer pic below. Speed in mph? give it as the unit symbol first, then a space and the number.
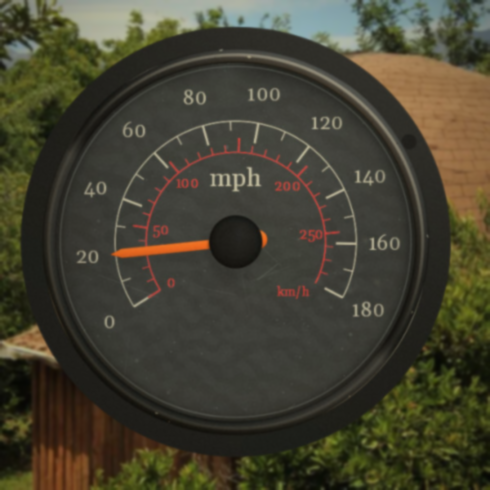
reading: mph 20
